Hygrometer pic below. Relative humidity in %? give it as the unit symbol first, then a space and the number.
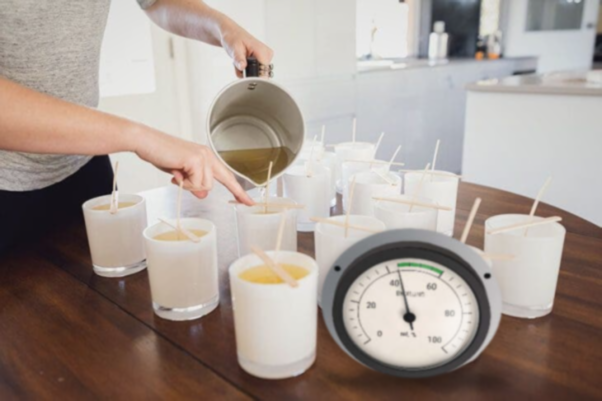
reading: % 44
